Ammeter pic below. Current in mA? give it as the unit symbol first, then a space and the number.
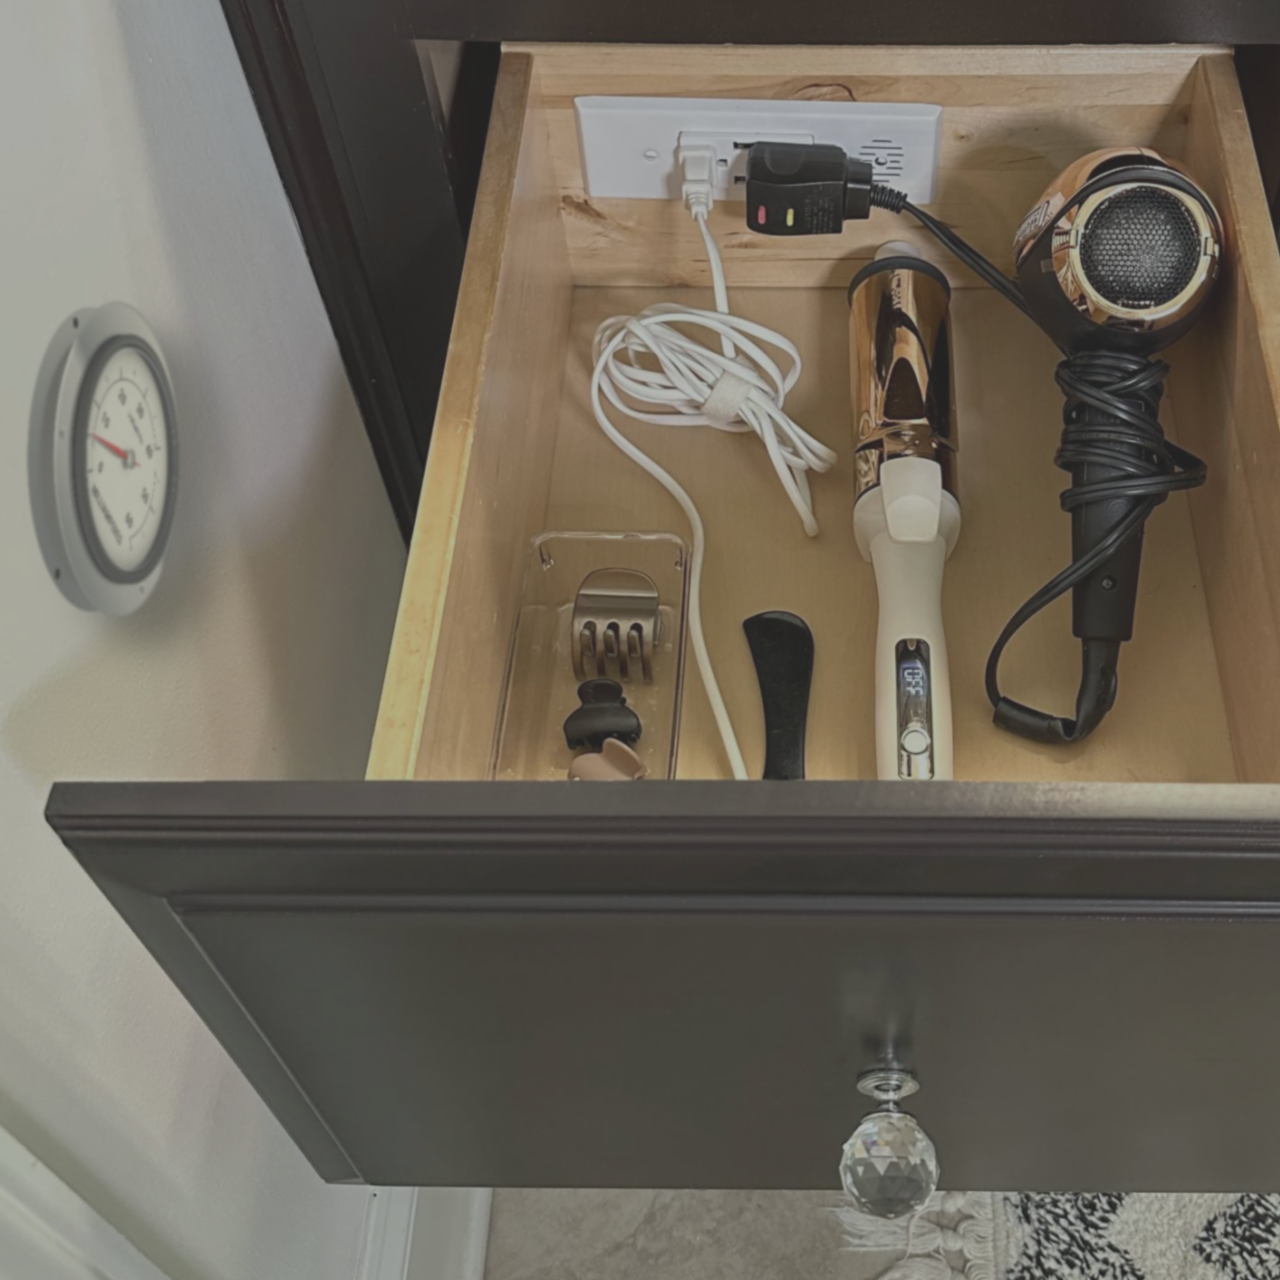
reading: mA 5
